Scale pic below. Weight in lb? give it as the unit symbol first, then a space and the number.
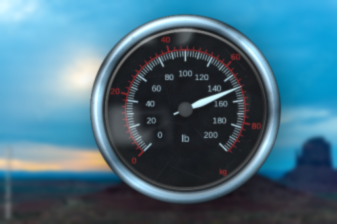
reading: lb 150
